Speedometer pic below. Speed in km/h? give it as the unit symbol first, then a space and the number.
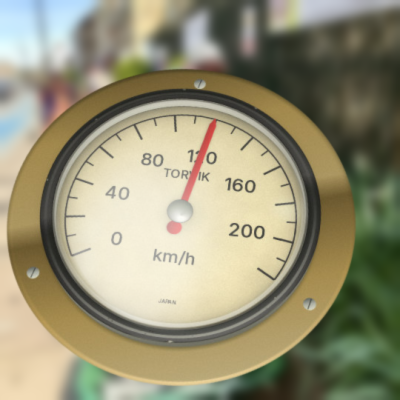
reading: km/h 120
